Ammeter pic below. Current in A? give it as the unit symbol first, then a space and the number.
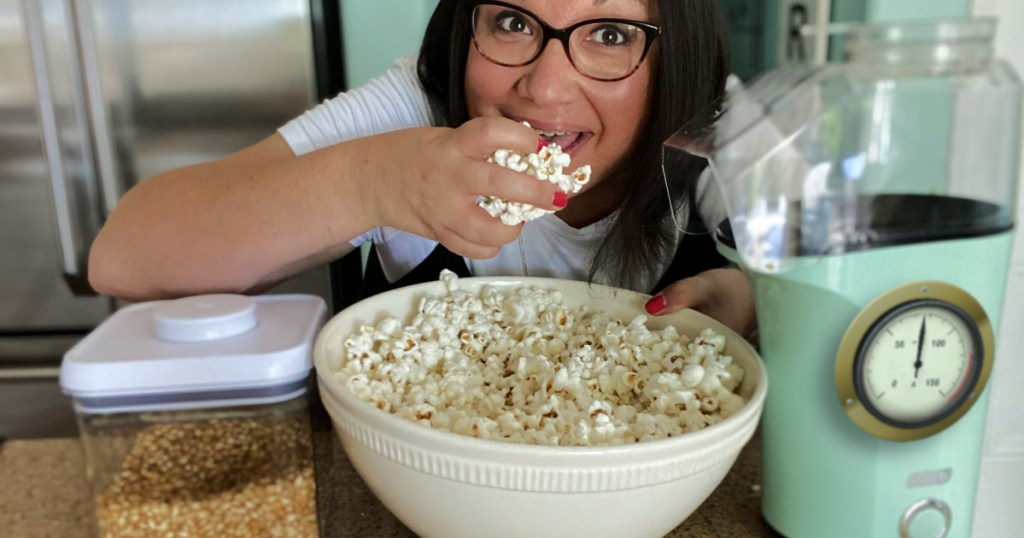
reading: A 75
